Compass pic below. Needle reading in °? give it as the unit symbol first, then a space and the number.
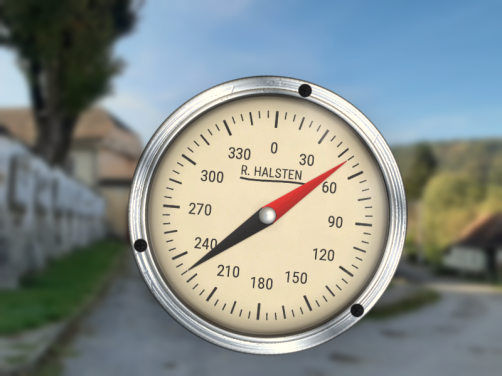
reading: ° 50
